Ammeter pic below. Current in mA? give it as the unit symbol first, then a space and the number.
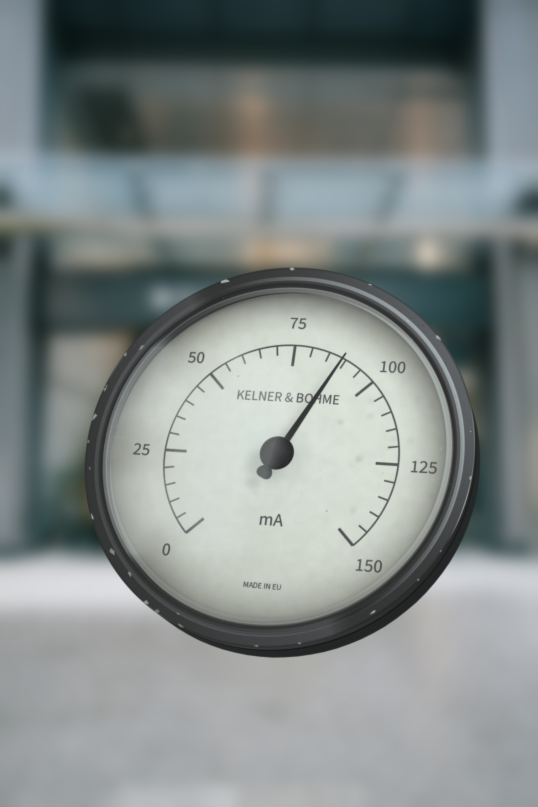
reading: mA 90
